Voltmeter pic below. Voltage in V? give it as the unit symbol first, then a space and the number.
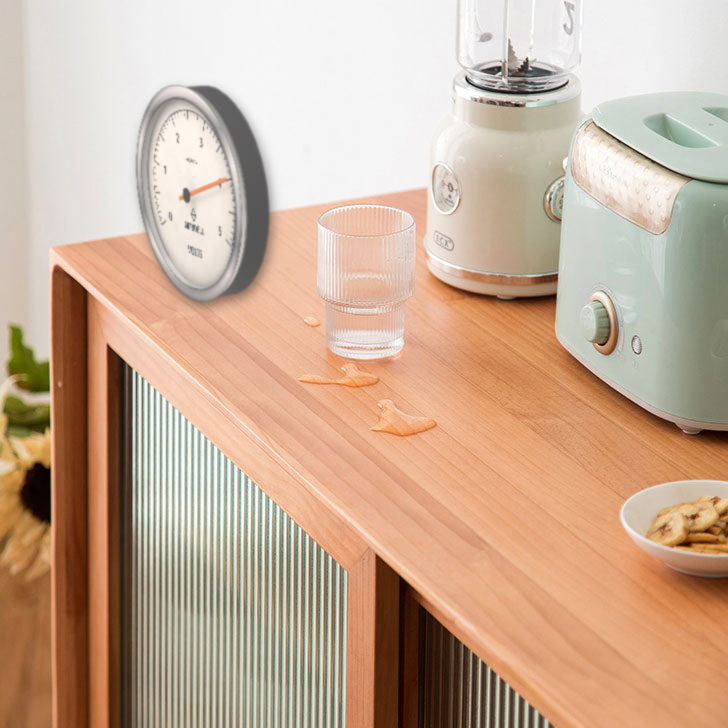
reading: V 4
